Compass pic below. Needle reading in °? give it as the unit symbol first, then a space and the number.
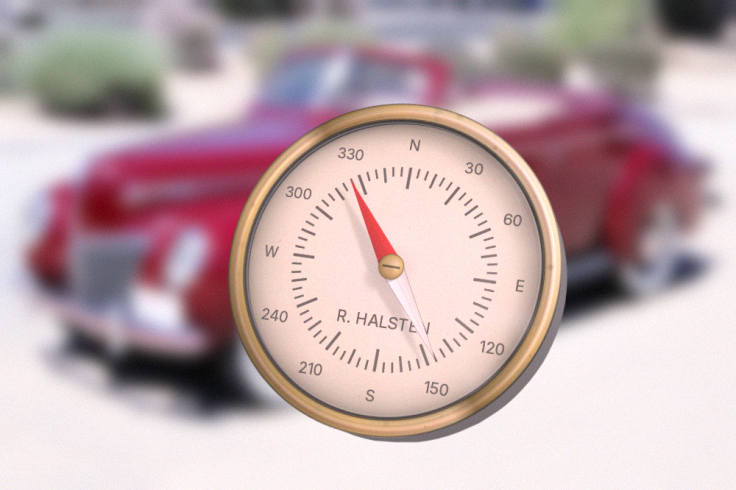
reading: ° 325
